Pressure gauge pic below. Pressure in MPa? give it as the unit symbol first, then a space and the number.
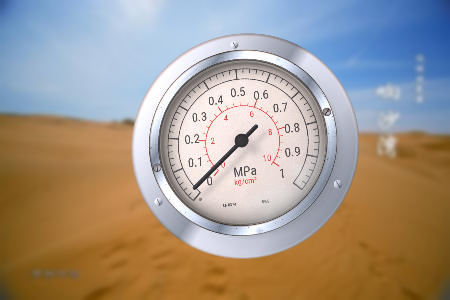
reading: MPa 0.02
